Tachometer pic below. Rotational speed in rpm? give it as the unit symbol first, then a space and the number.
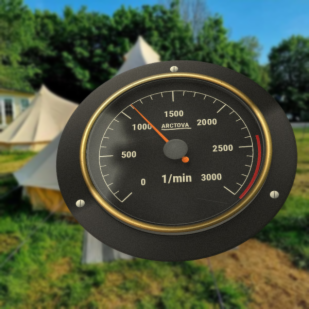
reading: rpm 1100
